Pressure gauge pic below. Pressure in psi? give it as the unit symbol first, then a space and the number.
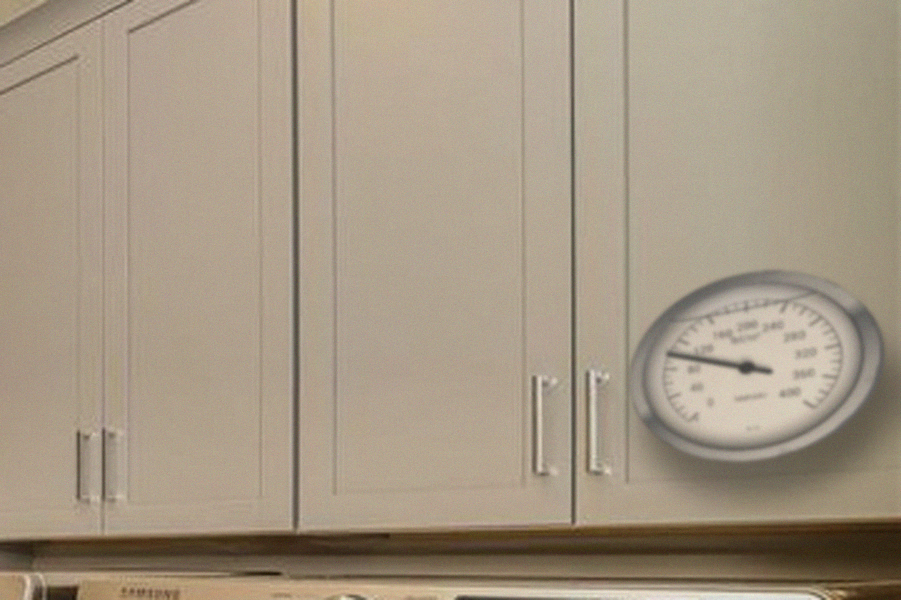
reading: psi 100
